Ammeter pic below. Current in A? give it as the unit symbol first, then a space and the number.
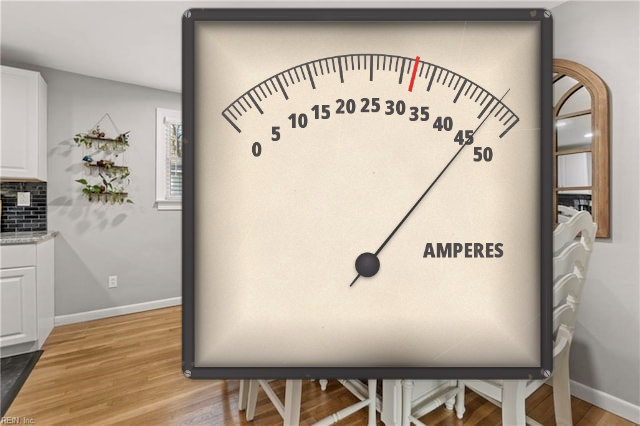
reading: A 46
